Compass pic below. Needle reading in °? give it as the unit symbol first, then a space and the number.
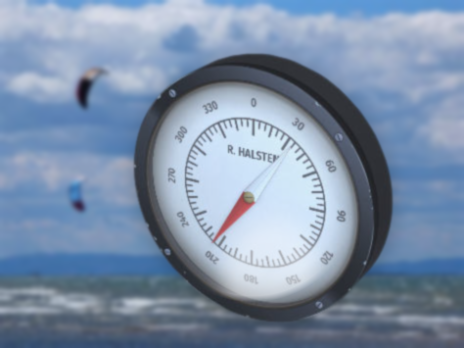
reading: ° 215
